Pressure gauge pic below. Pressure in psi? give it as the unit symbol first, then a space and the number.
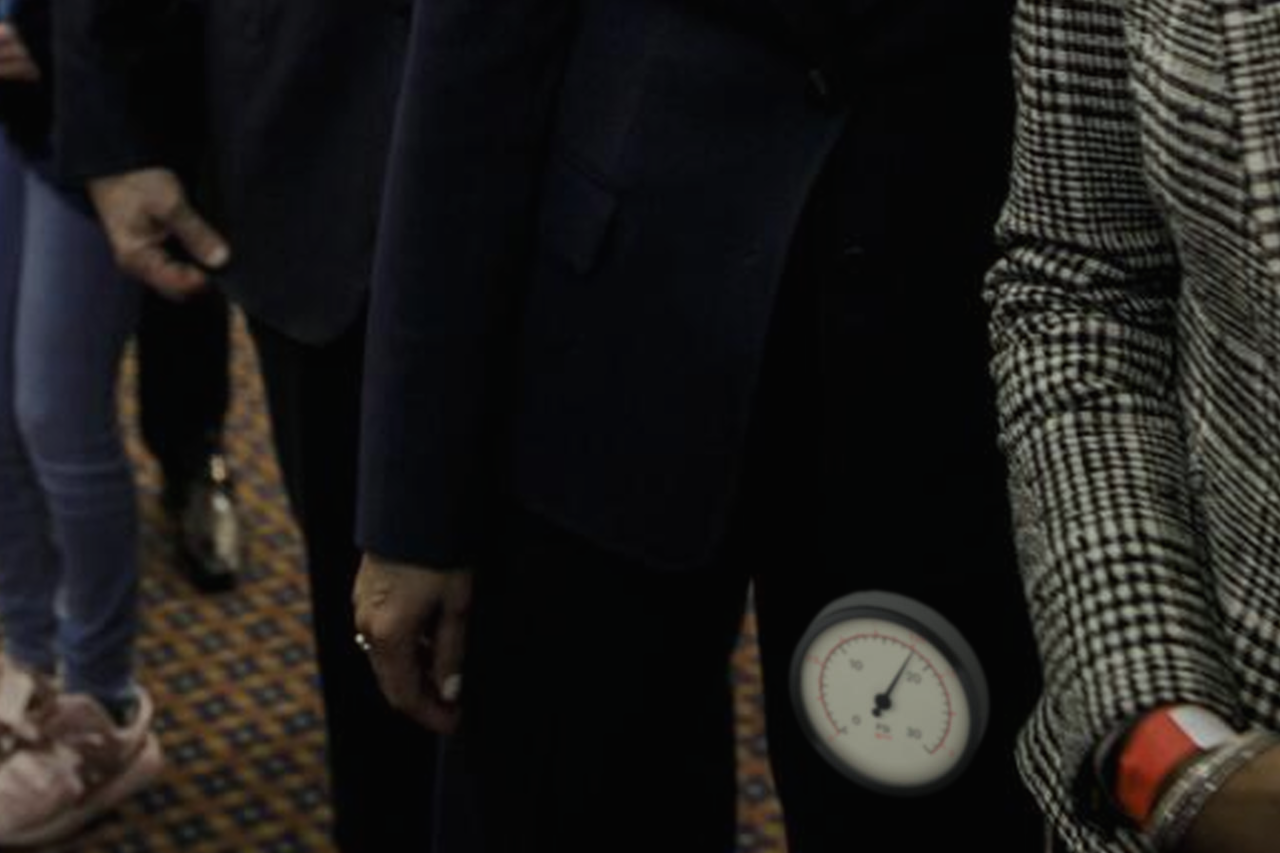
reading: psi 18
